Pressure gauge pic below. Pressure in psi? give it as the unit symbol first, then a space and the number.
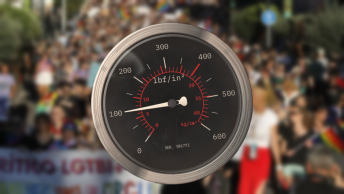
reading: psi 100
